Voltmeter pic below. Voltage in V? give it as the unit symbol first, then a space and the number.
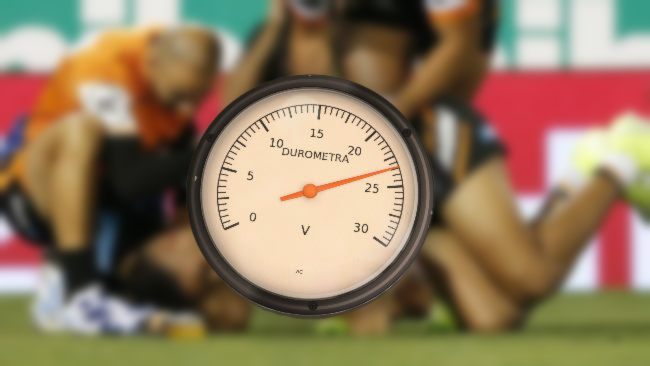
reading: V 23.5
